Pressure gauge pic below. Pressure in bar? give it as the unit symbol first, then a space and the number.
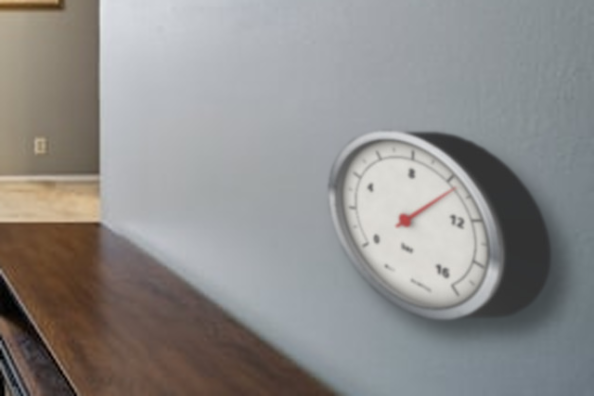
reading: bar 10.5
